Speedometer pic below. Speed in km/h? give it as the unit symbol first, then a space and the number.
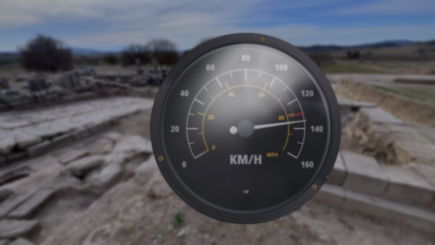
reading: km/h 135
